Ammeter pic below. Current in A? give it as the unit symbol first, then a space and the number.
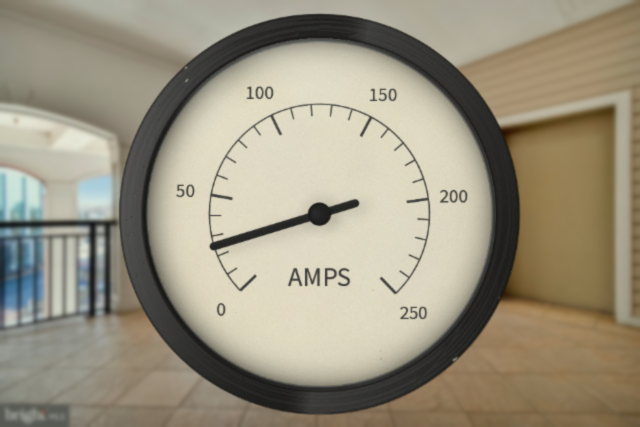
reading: A 25
